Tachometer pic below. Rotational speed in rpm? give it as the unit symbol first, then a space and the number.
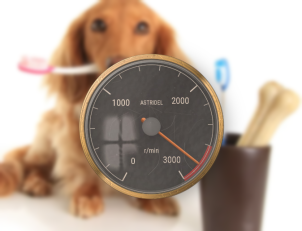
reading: rpm 2800
